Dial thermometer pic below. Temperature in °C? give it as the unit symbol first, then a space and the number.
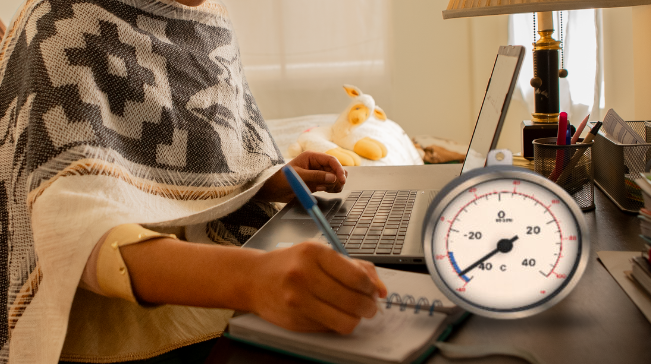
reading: °C -36
